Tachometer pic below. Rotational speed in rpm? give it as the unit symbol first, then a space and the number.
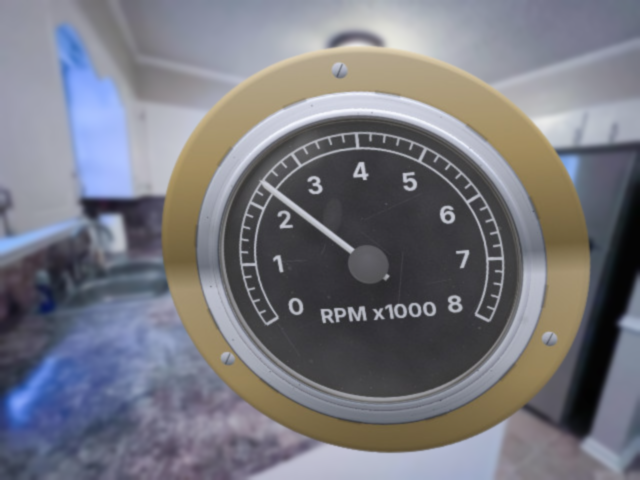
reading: rpm 2400
